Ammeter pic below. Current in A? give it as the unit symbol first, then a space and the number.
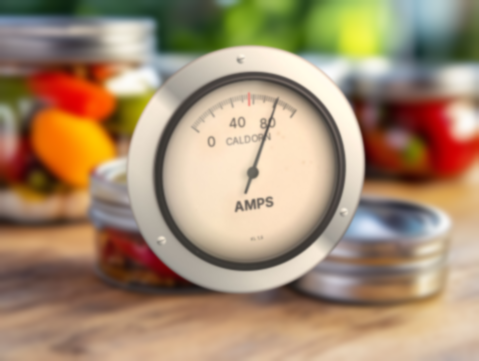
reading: A 80
